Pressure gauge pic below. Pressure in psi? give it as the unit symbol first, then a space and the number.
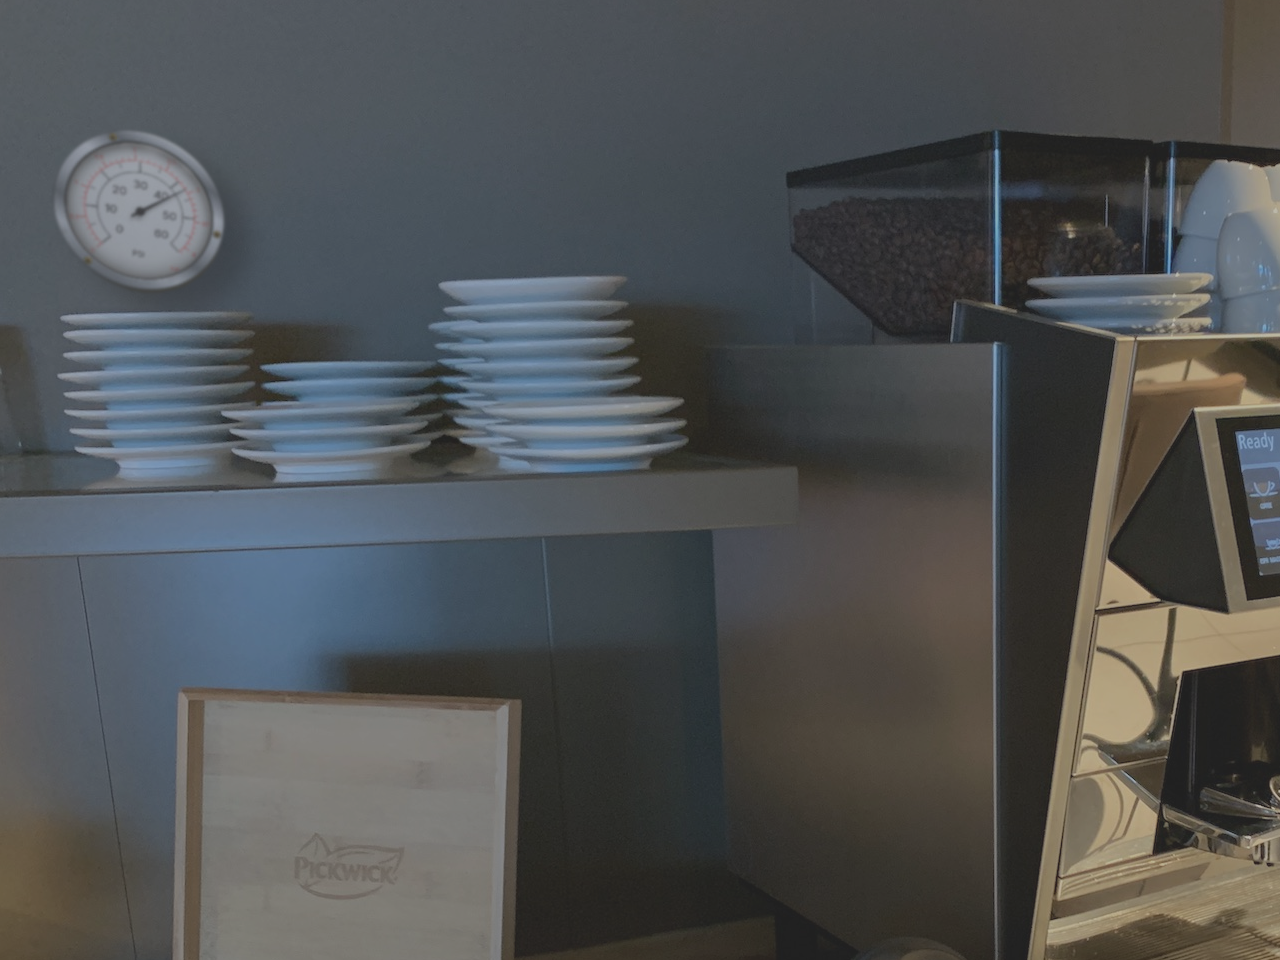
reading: psi 42.5
